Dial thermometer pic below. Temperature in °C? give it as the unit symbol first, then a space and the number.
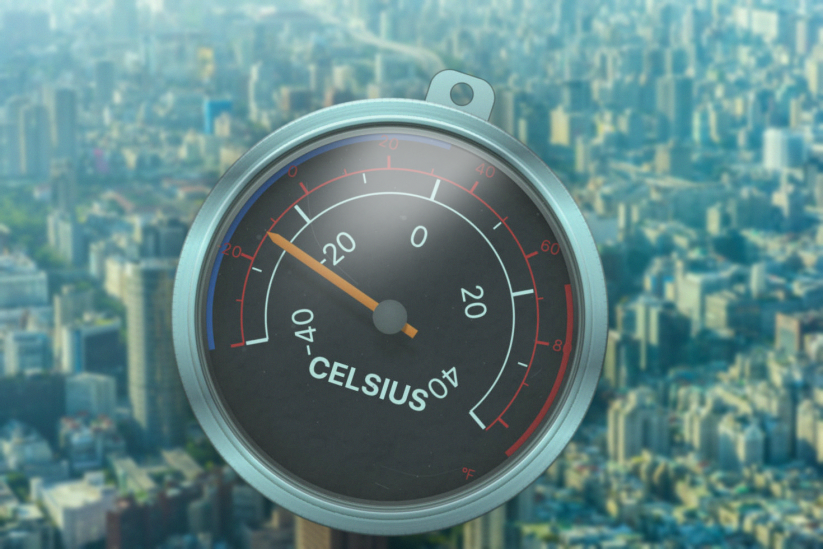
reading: °C -25
